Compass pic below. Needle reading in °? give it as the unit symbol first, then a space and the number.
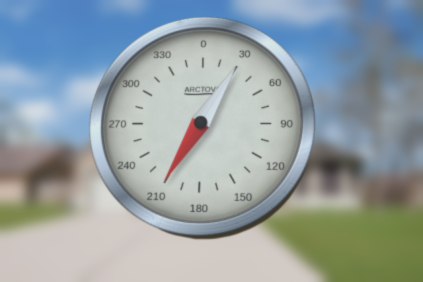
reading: ° 210
